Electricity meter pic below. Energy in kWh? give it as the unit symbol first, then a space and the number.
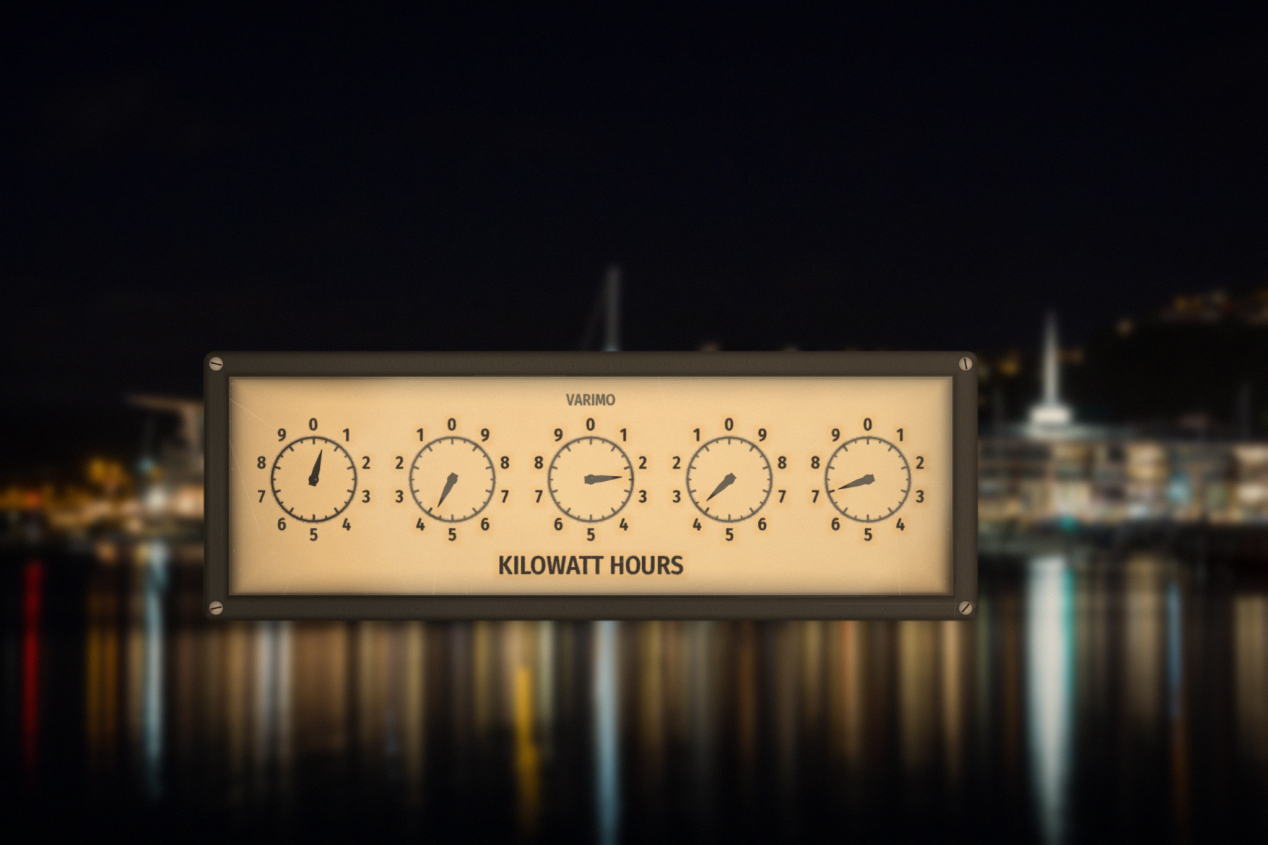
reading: kWh 4237
